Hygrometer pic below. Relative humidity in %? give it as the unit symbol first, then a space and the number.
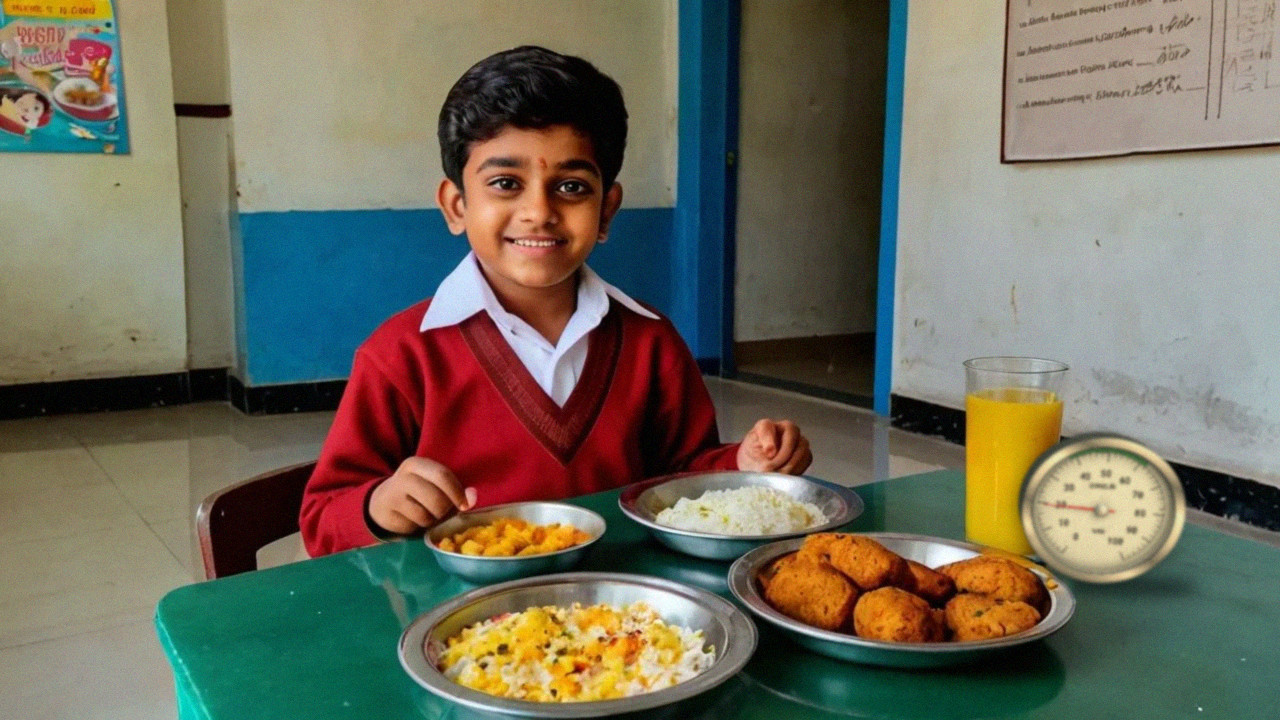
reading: % 20
